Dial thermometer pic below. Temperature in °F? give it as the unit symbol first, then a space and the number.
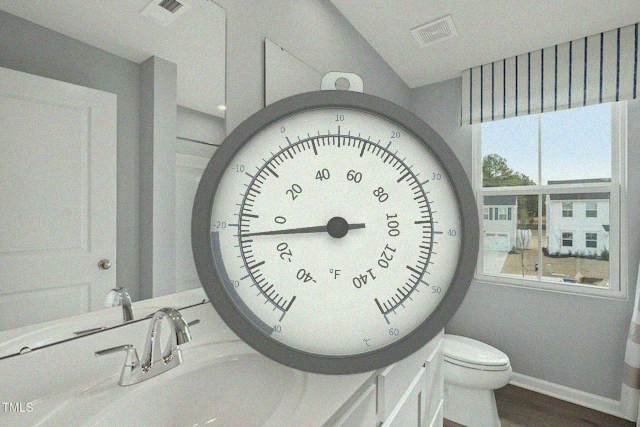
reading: °F -8
